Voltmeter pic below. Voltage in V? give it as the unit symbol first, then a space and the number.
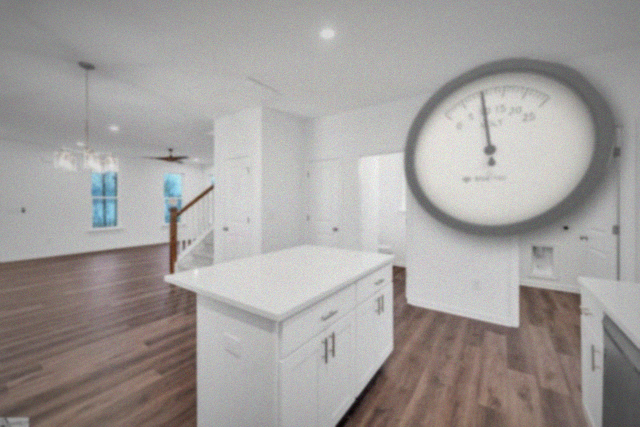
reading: V 10
